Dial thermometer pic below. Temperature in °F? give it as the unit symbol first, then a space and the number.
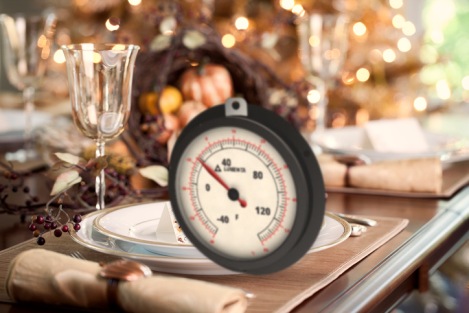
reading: °F 20
